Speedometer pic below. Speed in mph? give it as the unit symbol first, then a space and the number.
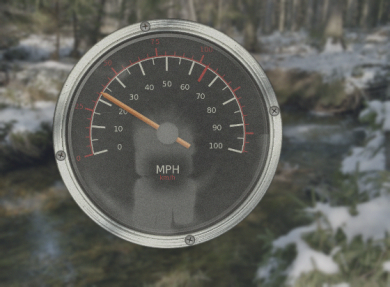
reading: mph 22.5
